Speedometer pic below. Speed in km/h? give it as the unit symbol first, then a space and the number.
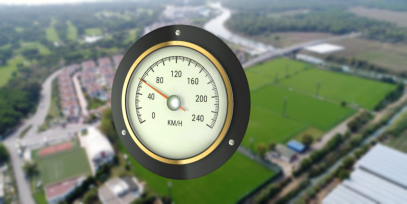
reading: km/h 60
